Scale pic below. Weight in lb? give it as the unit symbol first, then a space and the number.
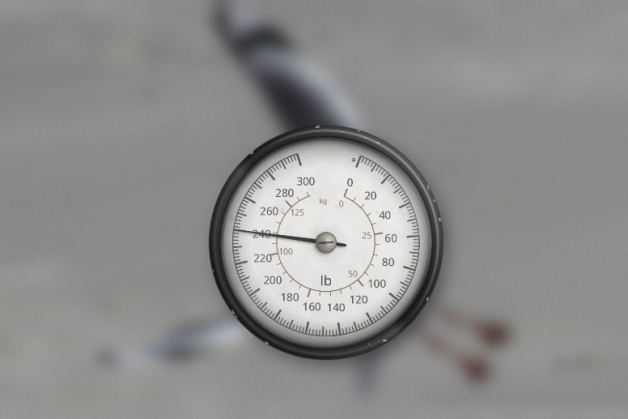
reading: lb 240
